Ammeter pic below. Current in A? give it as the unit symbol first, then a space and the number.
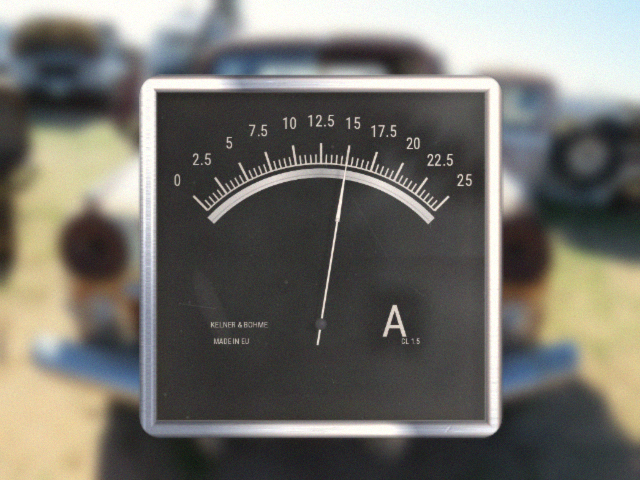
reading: A 15
